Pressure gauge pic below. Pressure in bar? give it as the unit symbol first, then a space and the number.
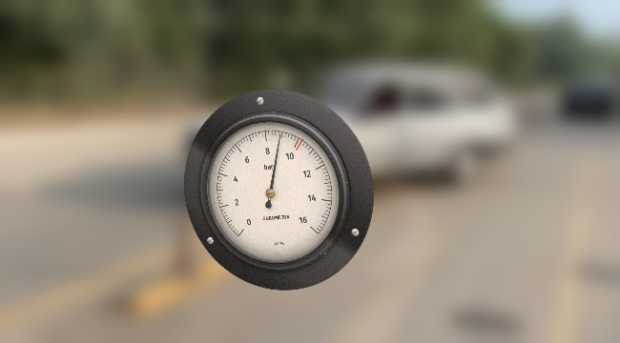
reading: bar 9
